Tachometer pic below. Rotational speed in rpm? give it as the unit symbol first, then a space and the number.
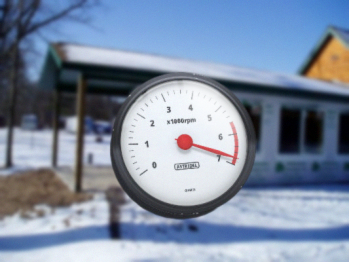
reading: rpm 6800
